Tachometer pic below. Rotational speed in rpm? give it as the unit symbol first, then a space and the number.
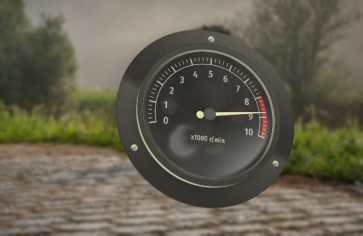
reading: rpm 8800
